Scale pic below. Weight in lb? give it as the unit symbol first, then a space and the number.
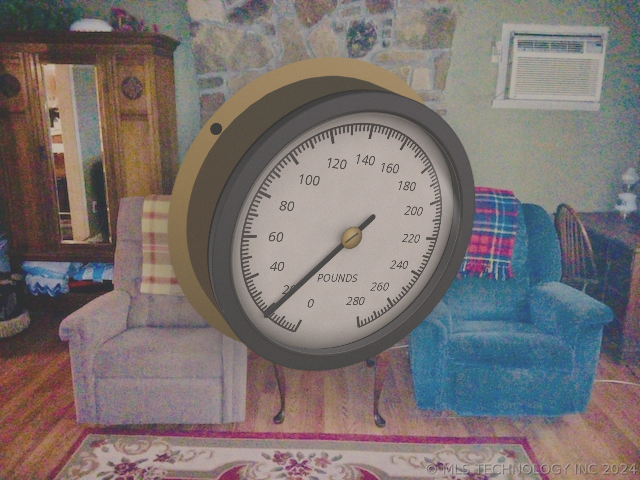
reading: lb 20
